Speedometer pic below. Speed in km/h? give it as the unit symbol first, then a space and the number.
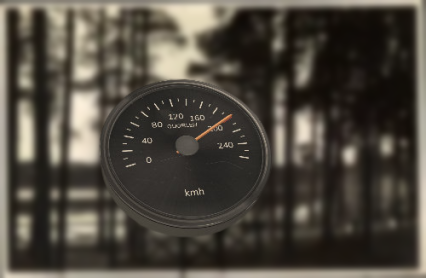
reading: km/h 200
